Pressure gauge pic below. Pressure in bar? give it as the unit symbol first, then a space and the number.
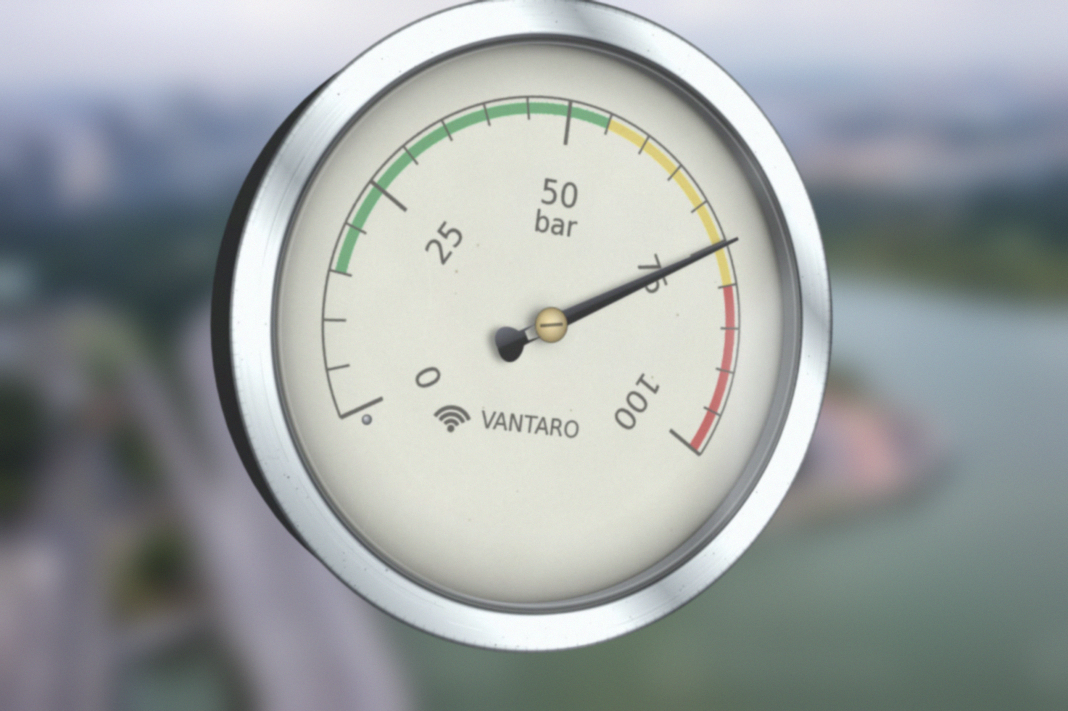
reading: bar 75
